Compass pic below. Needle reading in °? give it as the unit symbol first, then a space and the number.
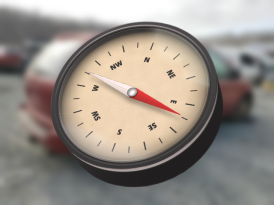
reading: ° 105
